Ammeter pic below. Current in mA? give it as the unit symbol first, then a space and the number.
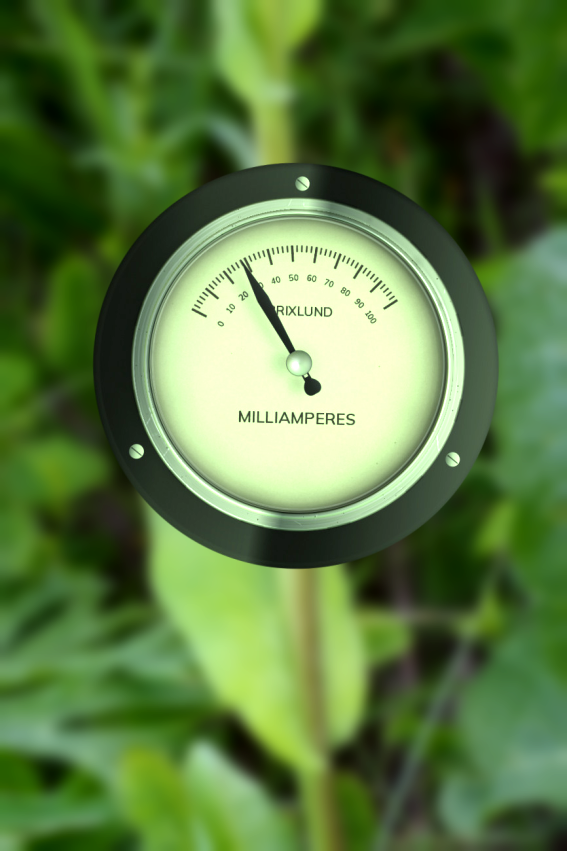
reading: mA 28
